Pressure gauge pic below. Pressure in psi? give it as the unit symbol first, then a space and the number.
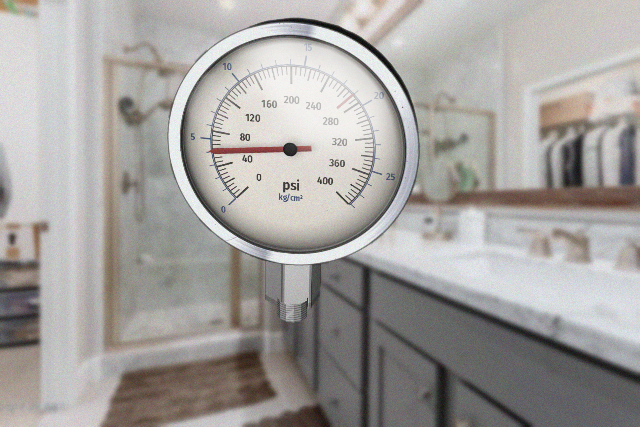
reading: psi 60
